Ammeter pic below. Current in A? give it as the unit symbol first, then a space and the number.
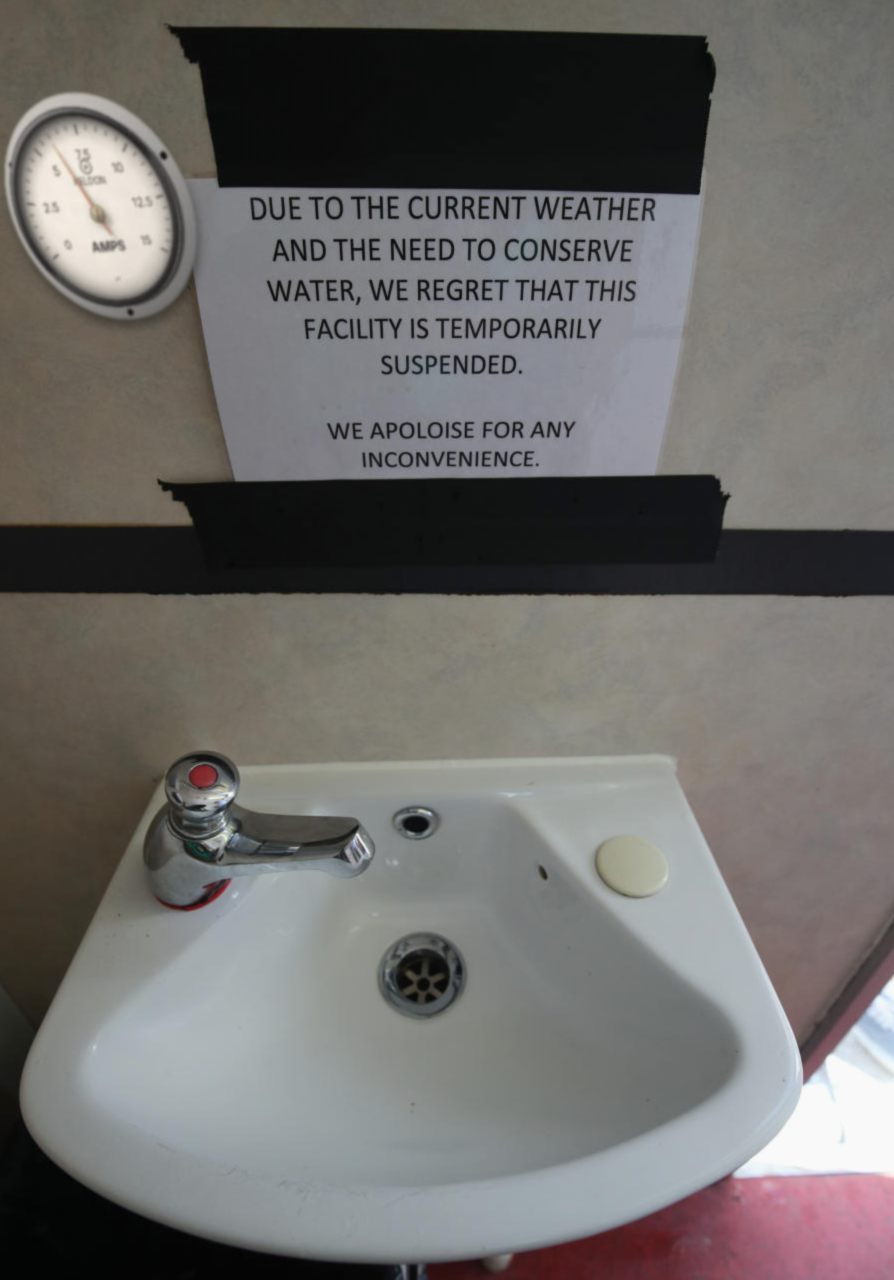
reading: A 6
